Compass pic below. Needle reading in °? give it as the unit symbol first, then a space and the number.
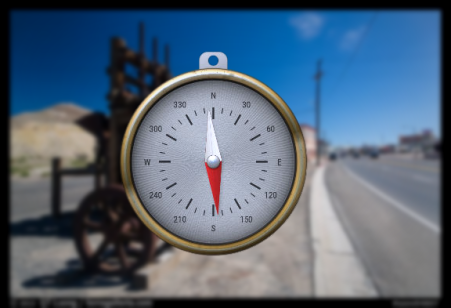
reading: ° 175
